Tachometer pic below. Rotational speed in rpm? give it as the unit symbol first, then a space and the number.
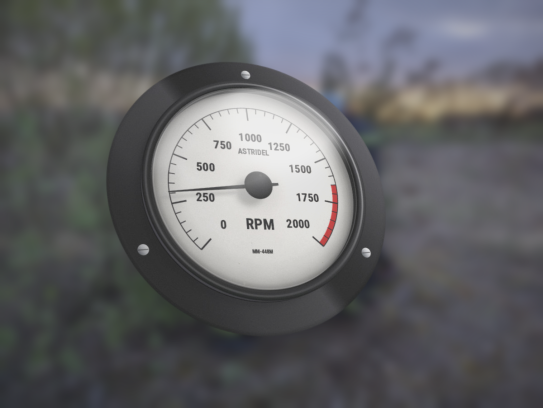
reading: rpm 300
